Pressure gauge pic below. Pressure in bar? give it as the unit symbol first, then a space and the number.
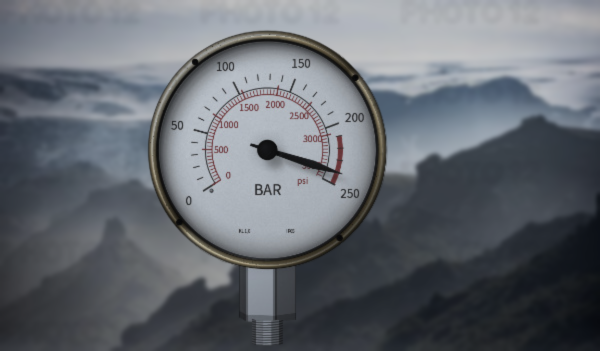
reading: bar 240
